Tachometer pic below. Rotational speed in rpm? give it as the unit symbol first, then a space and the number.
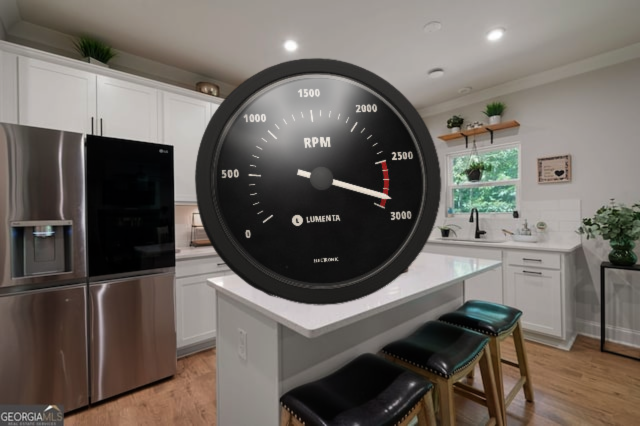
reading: rpm 2900
